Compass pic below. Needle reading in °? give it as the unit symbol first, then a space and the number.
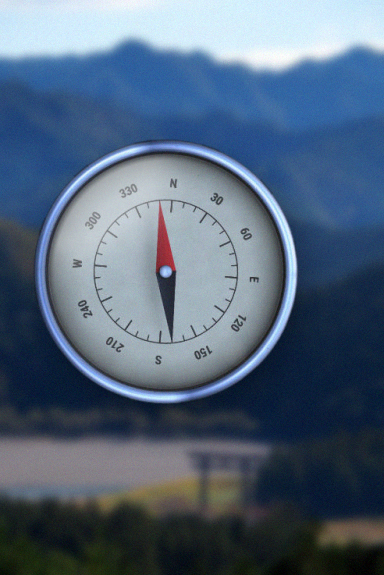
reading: ° 350
